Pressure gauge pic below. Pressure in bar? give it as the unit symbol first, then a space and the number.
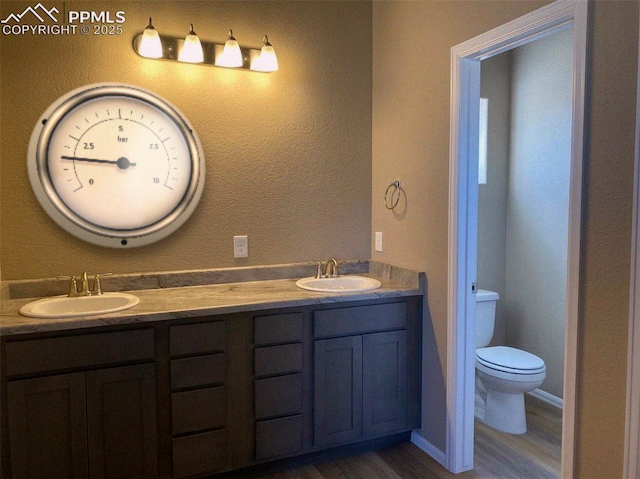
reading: bar 1.5
